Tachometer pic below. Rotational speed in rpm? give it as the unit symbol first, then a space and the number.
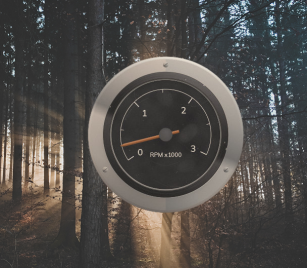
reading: rpm 250
